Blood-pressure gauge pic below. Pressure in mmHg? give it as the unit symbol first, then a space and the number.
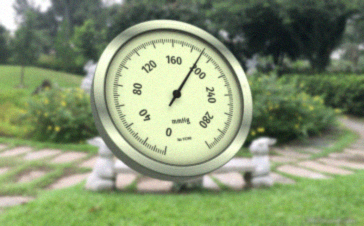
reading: mmHg 190
